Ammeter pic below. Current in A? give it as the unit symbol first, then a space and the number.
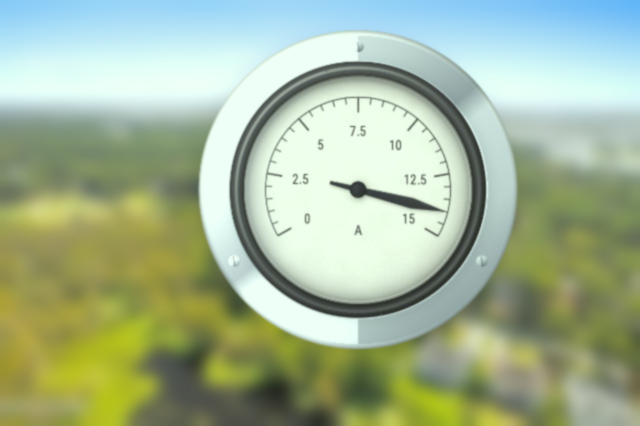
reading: A 14
